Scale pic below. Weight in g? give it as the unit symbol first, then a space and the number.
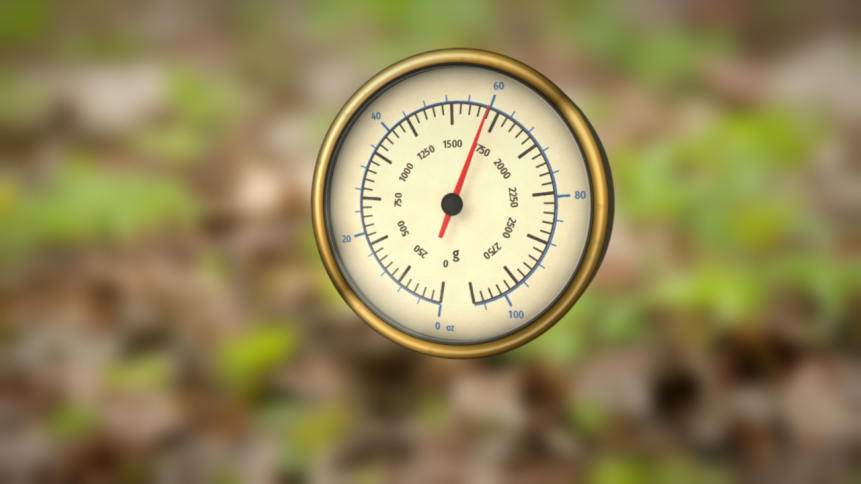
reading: g 1700
